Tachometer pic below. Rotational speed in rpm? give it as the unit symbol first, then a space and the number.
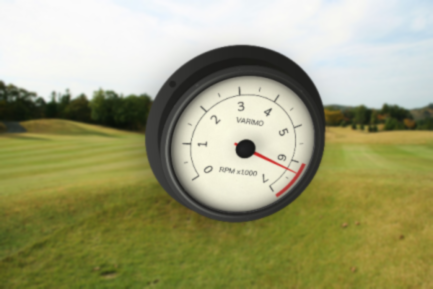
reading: rpm 6250
